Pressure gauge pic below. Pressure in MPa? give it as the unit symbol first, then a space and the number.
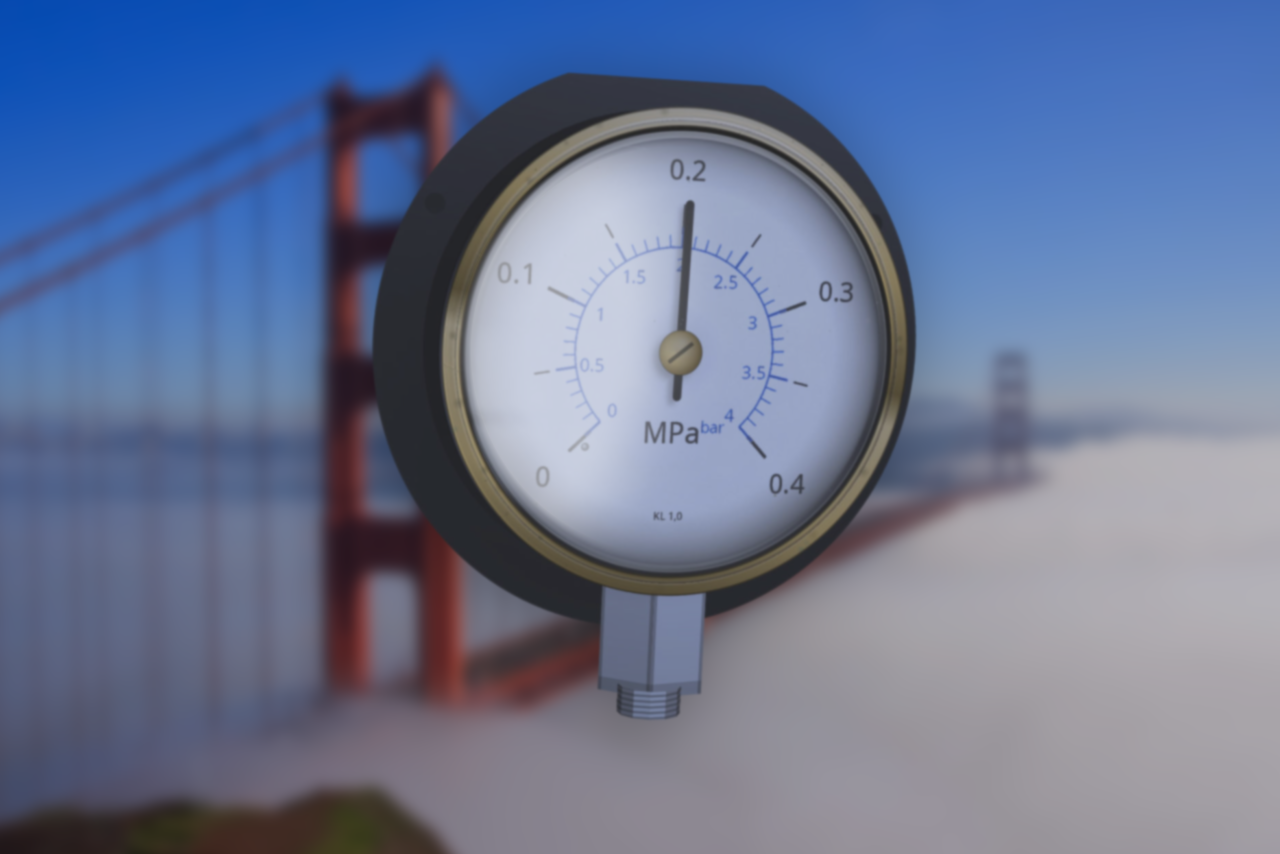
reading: MPa 0.2
